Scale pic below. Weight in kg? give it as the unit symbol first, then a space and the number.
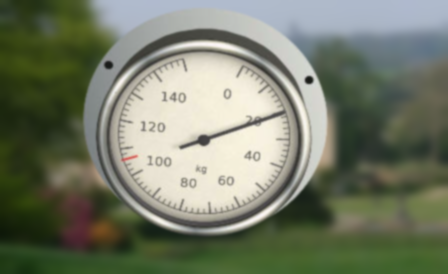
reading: kg 20
